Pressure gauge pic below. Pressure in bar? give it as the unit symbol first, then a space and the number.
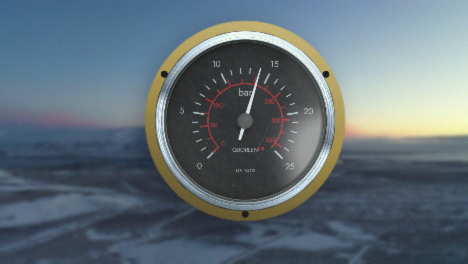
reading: bar 14
